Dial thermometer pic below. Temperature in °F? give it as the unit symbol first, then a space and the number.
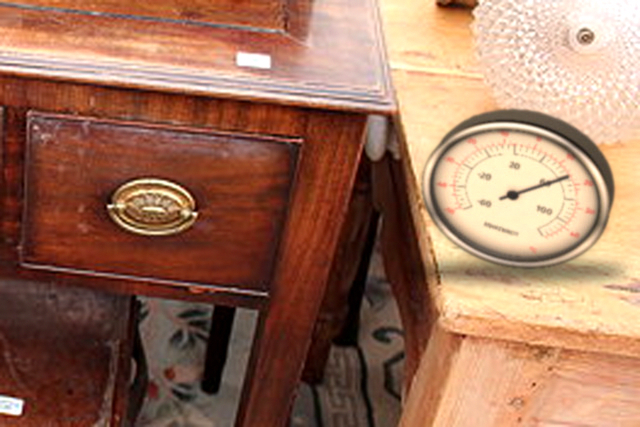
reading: °F 60
